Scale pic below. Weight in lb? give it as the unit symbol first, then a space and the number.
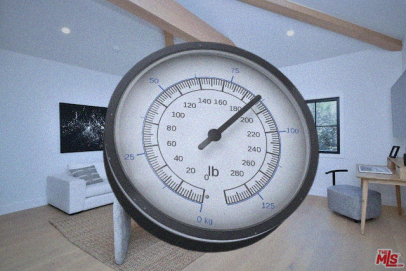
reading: lb 190
